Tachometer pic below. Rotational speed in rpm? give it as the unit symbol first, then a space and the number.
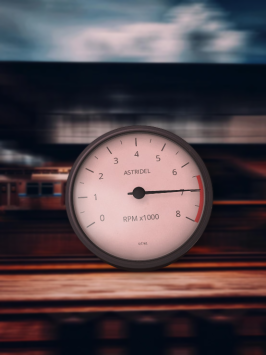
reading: rpm 7000
